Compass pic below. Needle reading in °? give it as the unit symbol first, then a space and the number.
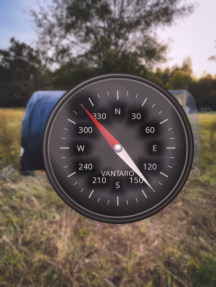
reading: ° 320
